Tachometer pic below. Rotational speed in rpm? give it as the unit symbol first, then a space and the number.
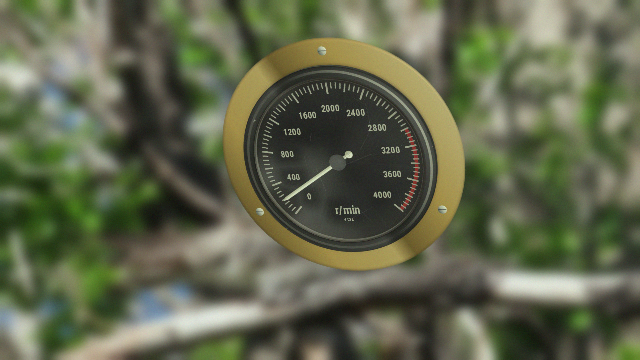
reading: rpm 200
